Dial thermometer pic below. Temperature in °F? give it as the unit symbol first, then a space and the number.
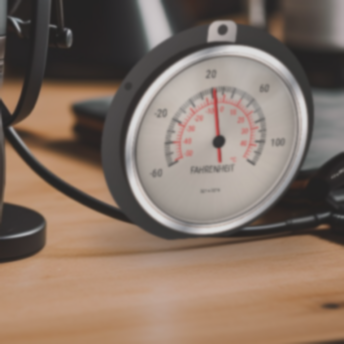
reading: °F 20
